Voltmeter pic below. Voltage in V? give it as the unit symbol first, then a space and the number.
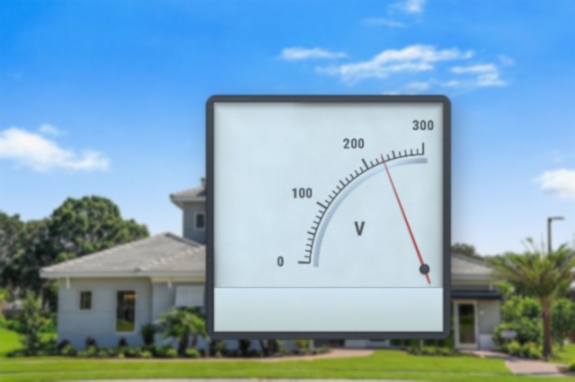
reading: V 230
